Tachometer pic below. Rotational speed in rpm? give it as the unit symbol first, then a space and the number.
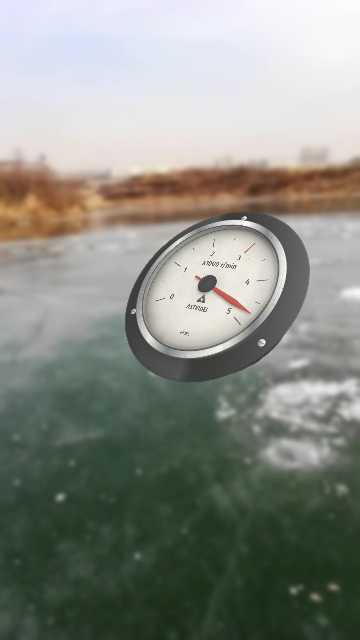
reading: rpm 4750
